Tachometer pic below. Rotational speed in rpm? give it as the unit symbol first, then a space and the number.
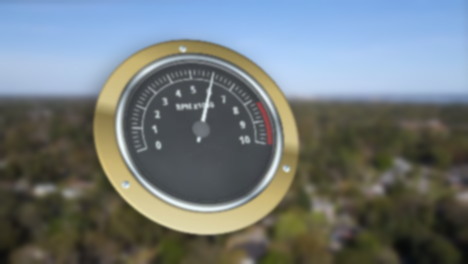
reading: rpm 6000
